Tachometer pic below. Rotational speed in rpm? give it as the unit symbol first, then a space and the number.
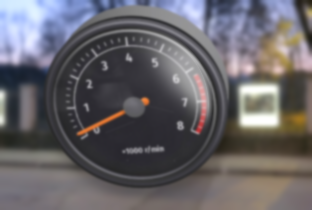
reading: rpm 200
